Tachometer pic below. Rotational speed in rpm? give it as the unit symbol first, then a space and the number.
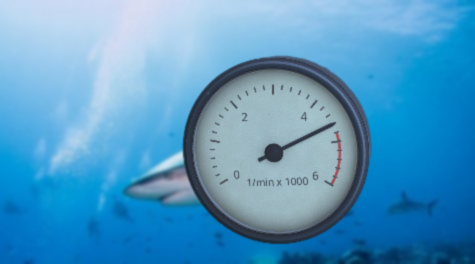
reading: rpm 4600
